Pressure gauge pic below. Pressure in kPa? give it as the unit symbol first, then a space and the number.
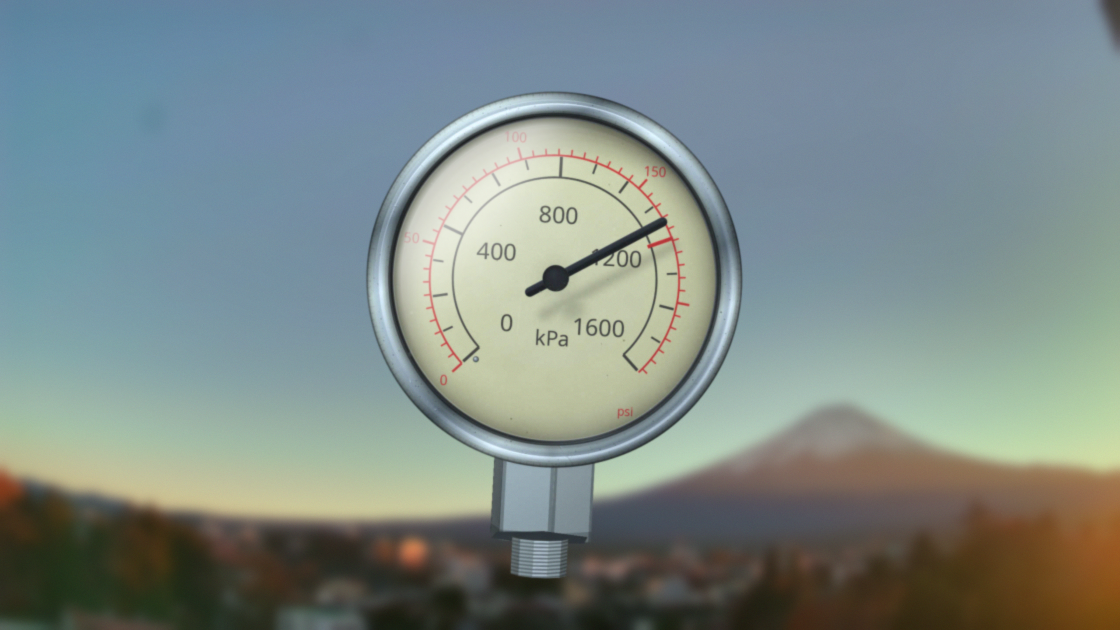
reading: kPa 1150
